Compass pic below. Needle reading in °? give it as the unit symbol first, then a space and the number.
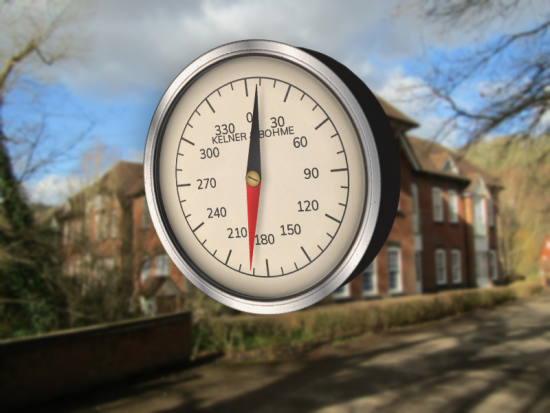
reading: ° 190
